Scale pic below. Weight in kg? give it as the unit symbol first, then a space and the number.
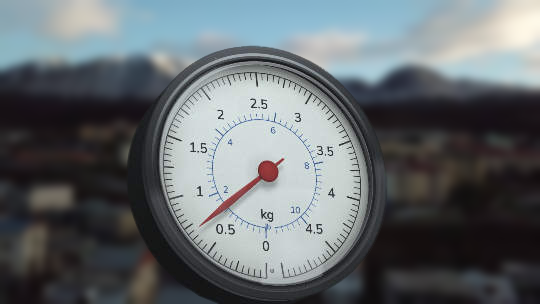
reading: kg 0.7
